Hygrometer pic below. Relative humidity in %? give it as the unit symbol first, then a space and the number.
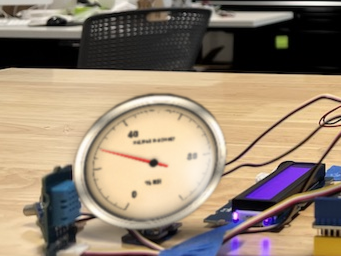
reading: % 28
